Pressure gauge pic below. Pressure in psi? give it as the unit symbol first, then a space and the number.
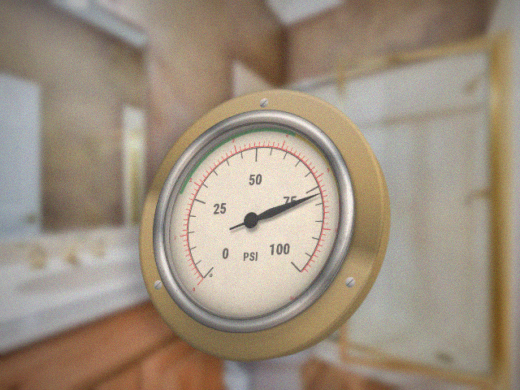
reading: psi 77.5
